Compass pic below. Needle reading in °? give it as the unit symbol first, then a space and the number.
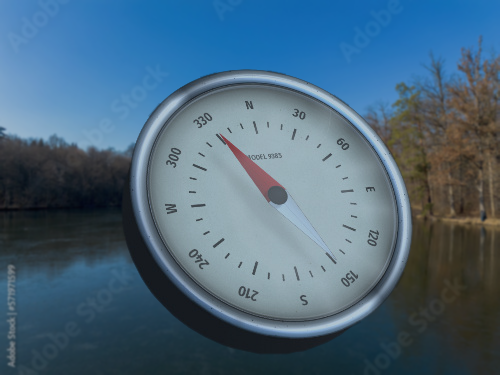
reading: ° 330
